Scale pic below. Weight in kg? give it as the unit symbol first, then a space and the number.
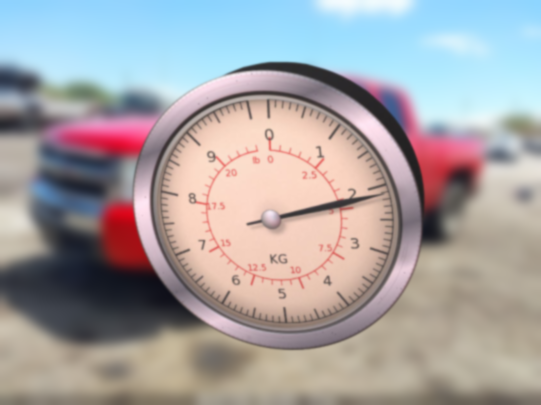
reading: kg 2.1
